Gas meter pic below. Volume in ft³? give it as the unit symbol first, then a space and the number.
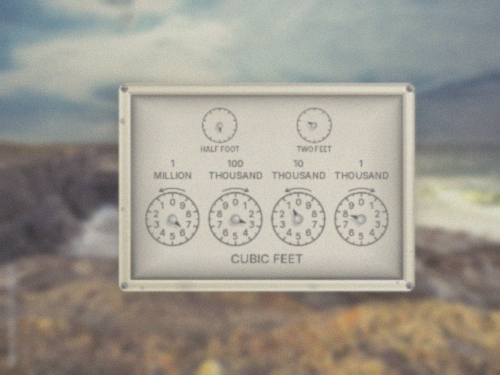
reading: ft³ 630800
